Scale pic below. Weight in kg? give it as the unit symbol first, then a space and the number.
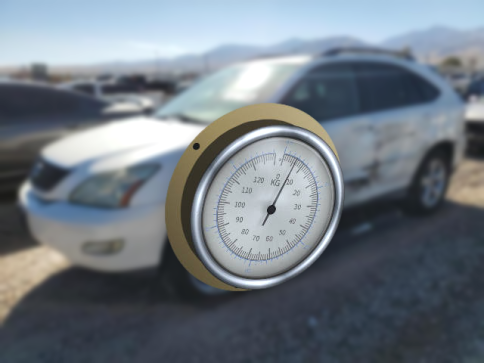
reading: kg 5
